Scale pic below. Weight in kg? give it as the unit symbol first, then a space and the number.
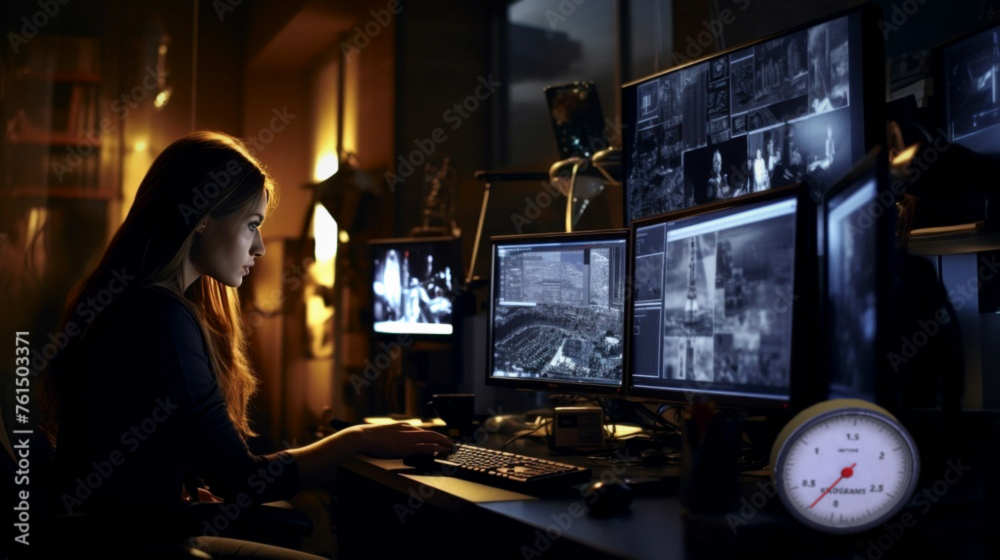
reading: kg 0.25
